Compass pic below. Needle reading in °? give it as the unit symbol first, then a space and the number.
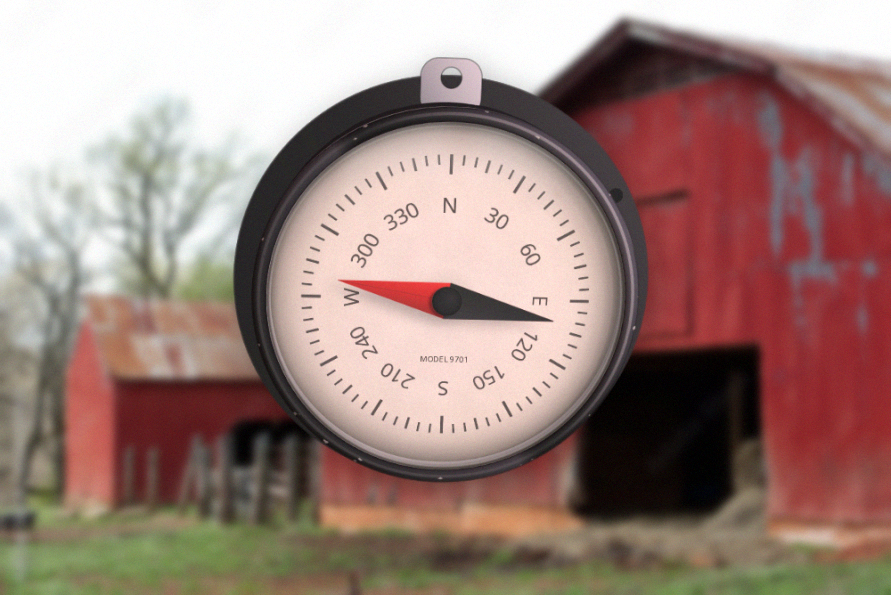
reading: ° 280
